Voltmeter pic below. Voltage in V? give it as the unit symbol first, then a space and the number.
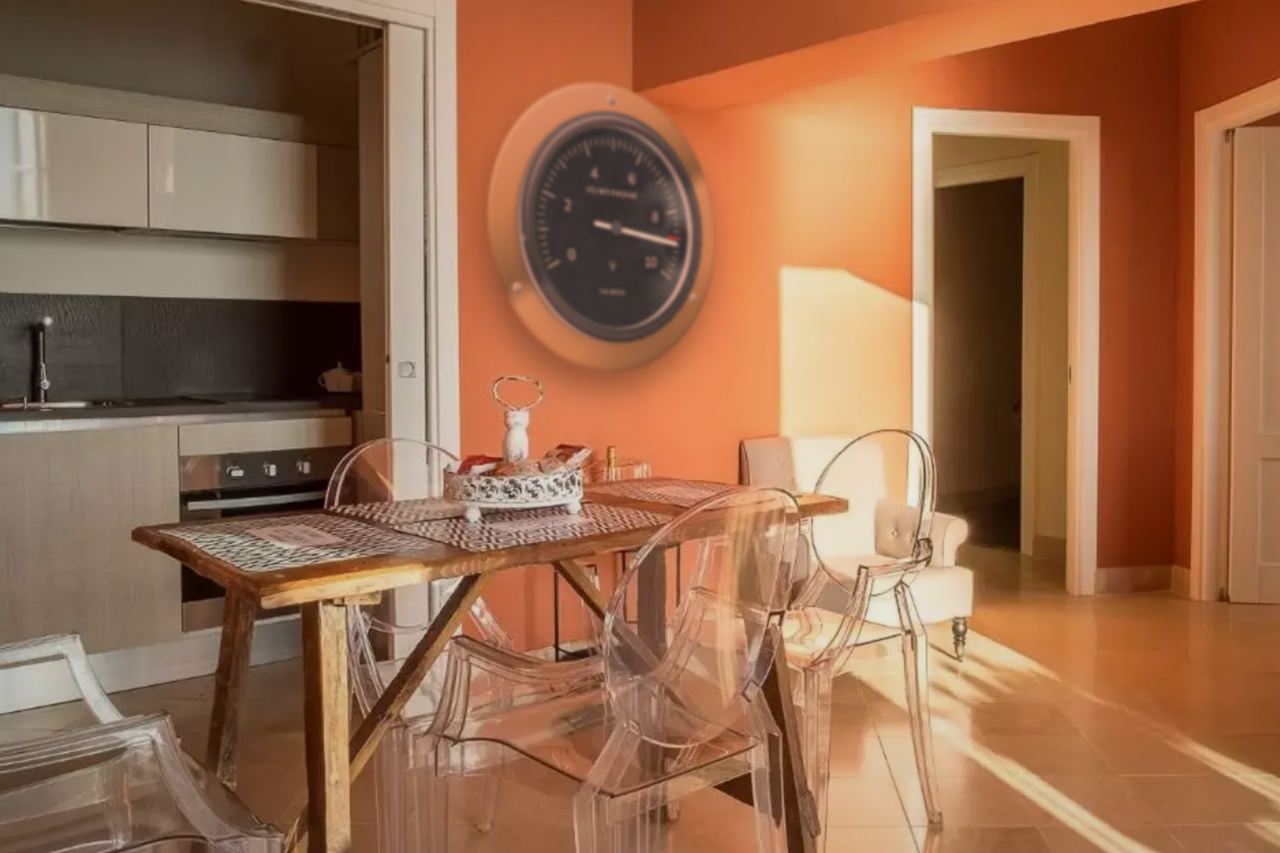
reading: V 9
